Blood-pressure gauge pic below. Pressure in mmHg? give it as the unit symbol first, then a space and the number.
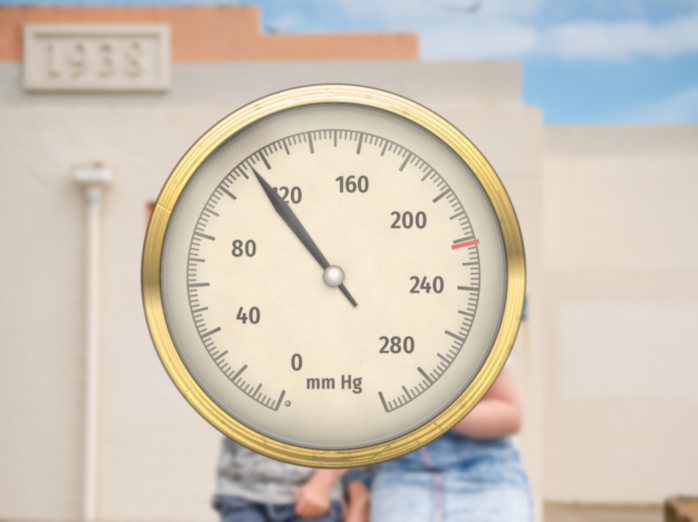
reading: mmHg 114
